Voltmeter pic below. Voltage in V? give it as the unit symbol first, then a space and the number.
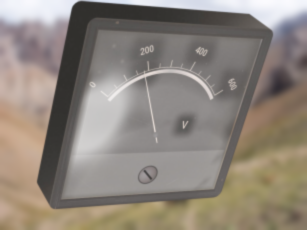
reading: V 175
